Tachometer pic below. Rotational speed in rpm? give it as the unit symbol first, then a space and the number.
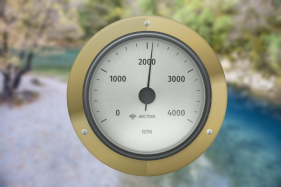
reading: rpm 2100
